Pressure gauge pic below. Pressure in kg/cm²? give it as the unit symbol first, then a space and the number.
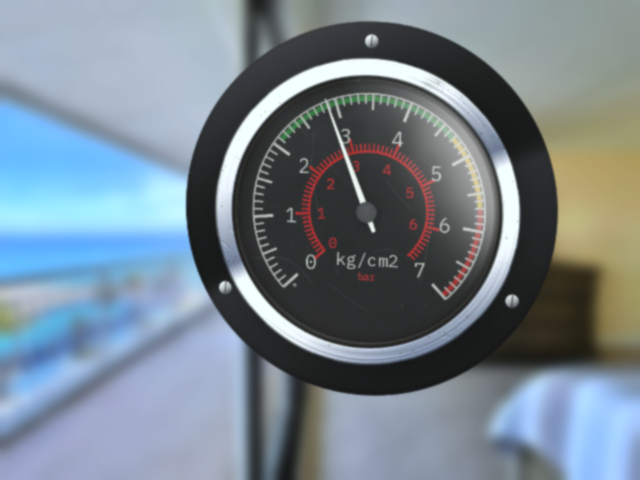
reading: kg/cm² 2.9
